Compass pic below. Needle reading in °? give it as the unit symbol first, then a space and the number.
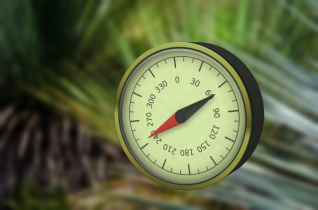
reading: ° 245
